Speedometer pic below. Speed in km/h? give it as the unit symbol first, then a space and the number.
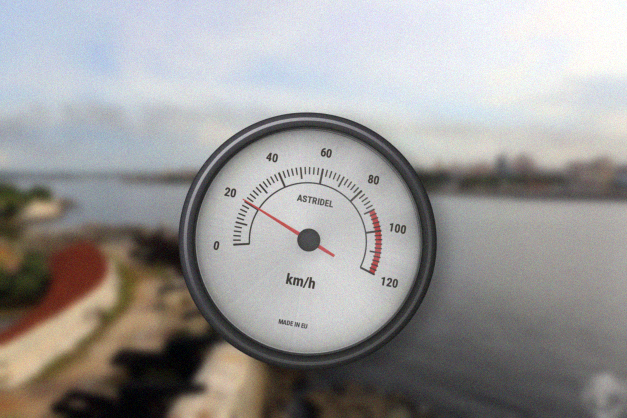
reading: km/h 20
